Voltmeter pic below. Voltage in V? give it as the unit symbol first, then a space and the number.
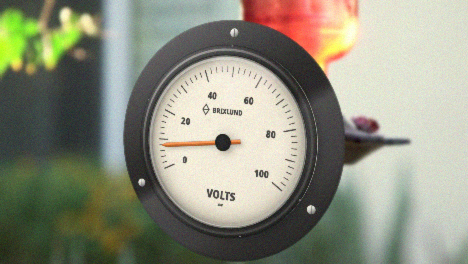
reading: V 8
